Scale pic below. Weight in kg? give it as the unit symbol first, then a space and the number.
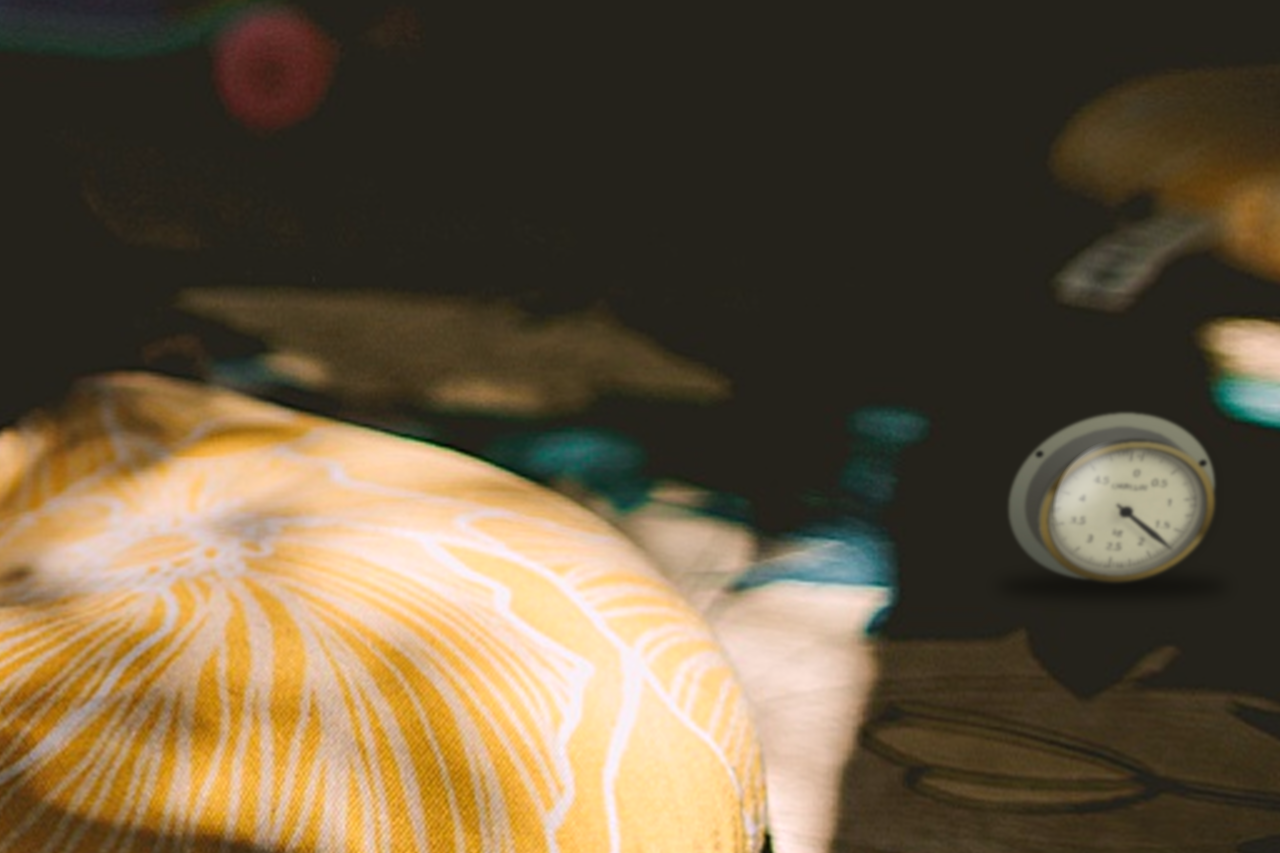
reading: kg 1.75
